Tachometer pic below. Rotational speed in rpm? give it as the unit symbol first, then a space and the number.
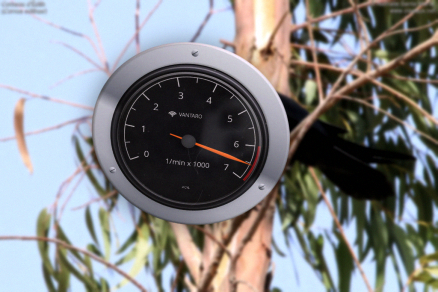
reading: rpm 6500
